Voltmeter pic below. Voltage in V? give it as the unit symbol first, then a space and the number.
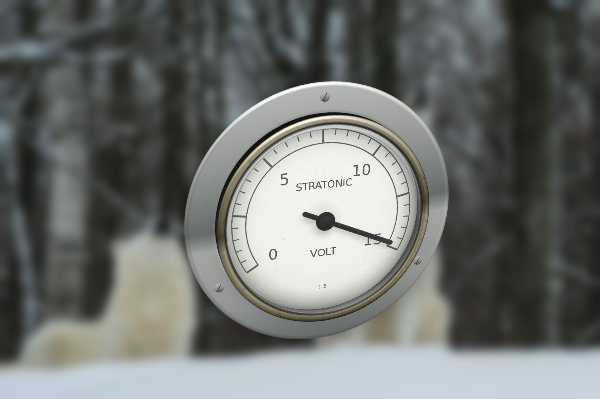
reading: V 14.75
